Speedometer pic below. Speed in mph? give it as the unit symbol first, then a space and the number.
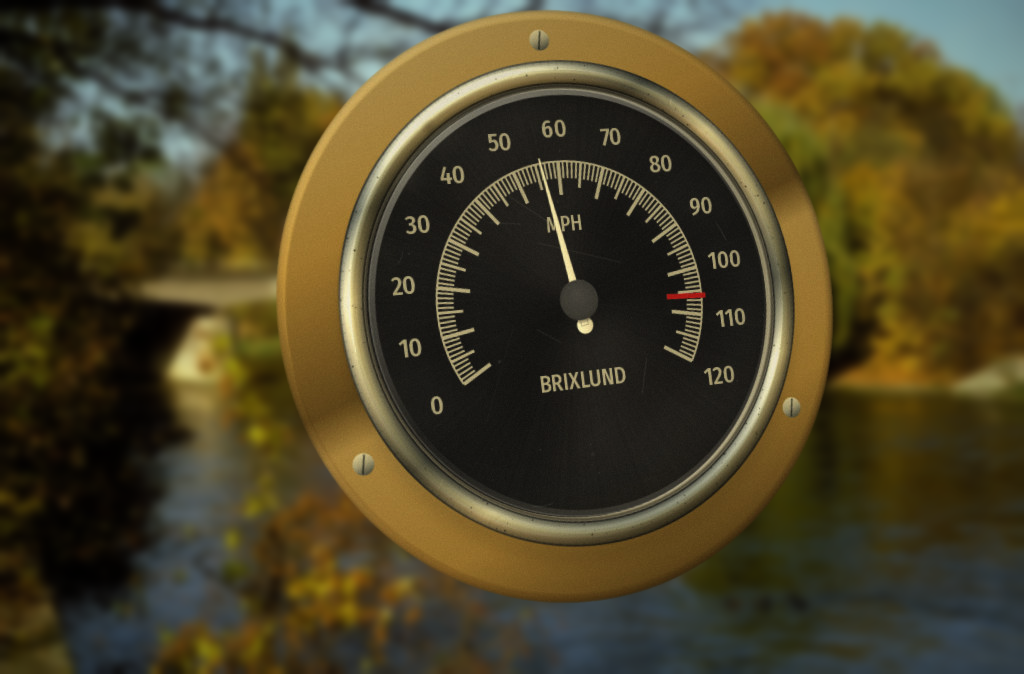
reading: mph 55
